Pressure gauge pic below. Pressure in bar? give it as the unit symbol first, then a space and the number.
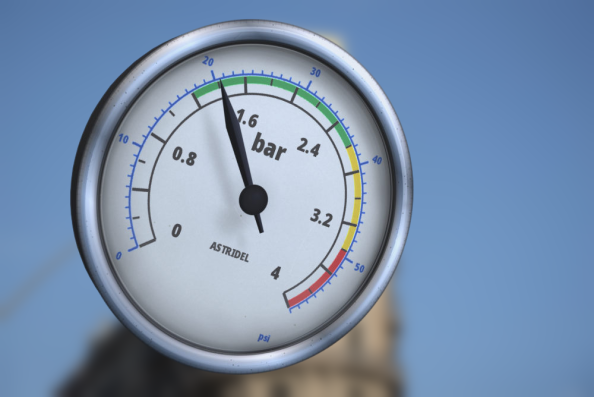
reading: bar 1.4
